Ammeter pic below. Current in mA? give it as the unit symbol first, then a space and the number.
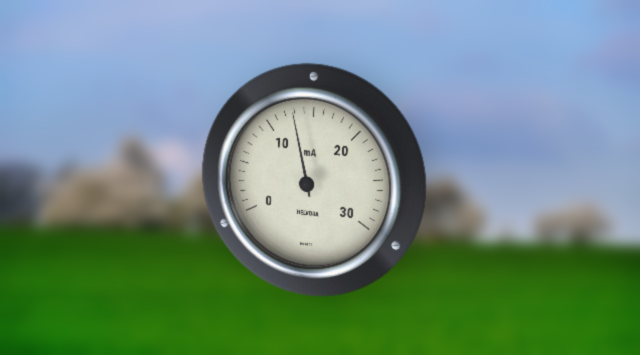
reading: mA 13
